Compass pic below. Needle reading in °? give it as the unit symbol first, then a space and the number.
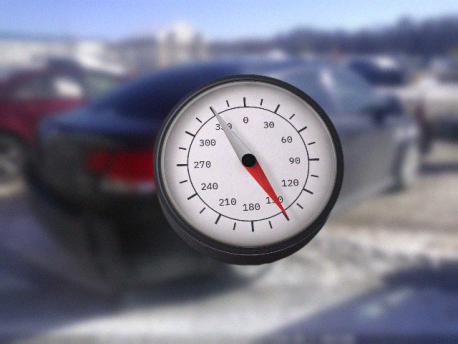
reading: ° 150
